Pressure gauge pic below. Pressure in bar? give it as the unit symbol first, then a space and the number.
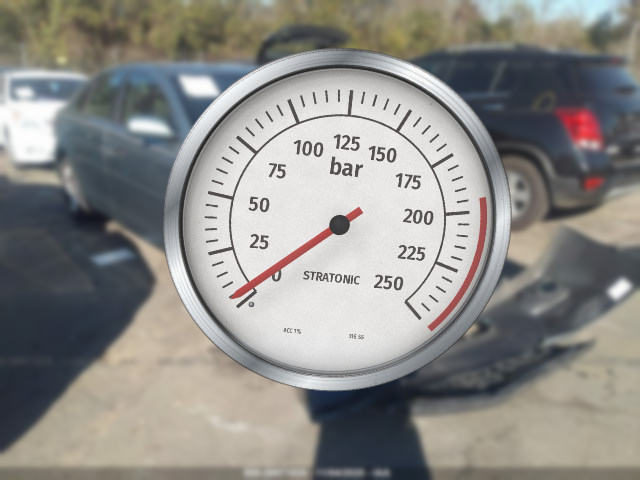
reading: bar 5
